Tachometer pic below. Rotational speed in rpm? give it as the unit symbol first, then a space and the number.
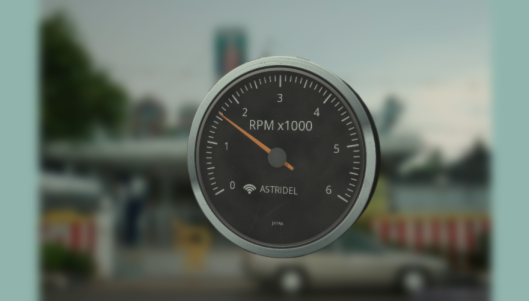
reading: rpm 1600
